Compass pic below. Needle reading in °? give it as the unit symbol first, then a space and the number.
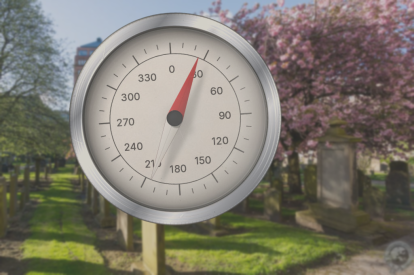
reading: ° 25
